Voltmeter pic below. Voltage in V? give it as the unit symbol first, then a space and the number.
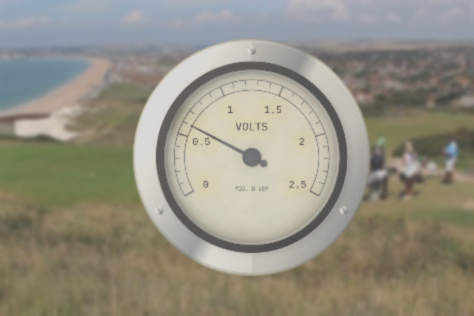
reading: V 0.6
